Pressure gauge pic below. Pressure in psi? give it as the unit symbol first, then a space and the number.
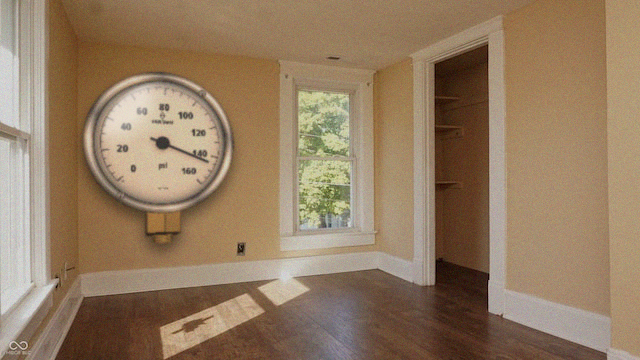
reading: psi 145
